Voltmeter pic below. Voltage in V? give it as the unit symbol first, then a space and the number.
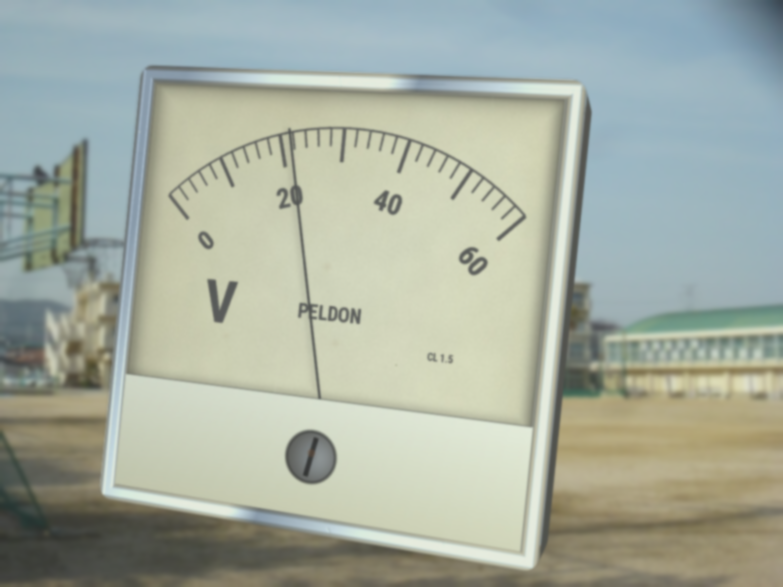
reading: V 22
